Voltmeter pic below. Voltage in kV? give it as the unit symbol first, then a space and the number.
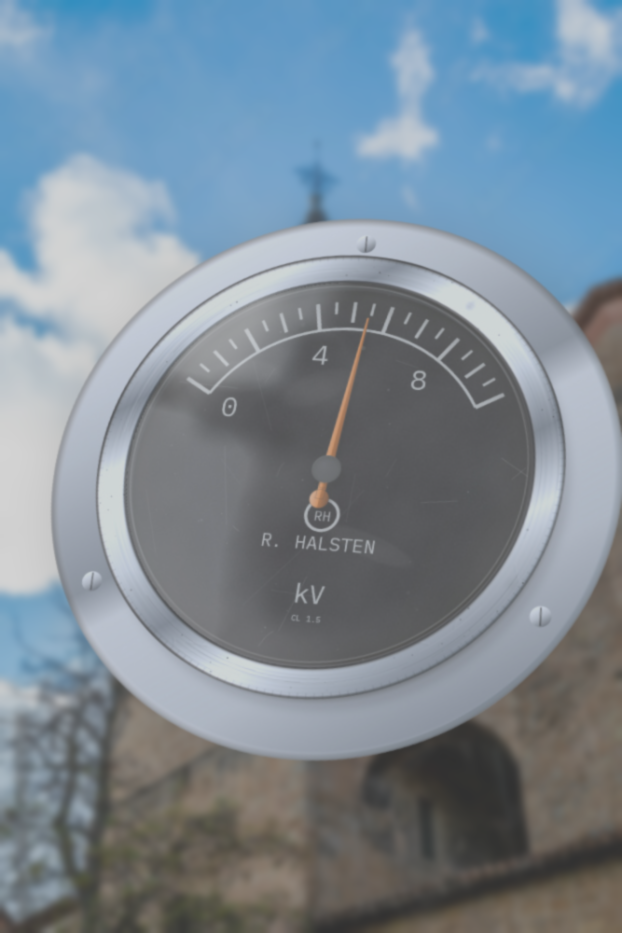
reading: kV 5.5
